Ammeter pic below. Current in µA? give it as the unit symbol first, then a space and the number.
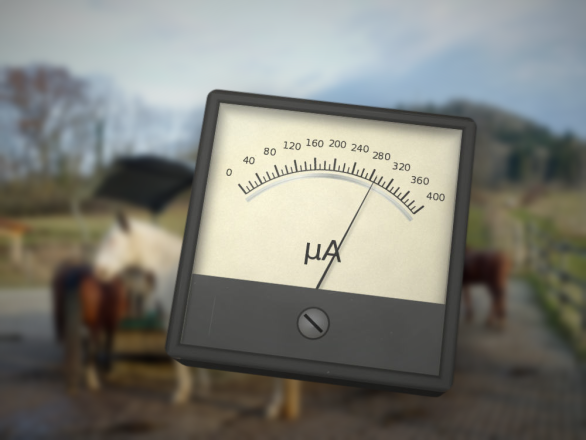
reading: µA 290
